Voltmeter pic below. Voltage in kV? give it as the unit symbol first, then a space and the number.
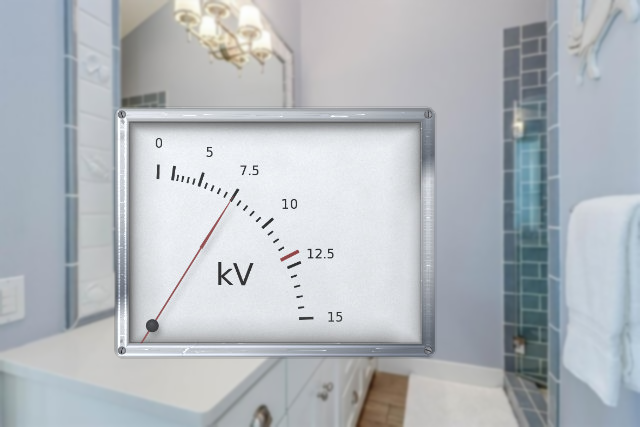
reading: kV 7.5
